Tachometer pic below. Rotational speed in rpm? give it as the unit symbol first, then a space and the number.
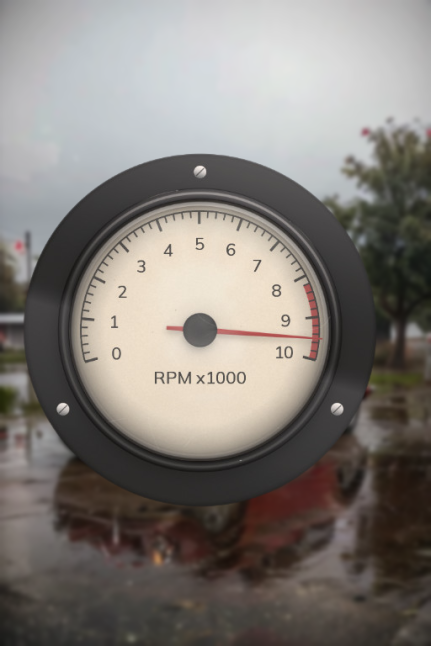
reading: rpm 9500
